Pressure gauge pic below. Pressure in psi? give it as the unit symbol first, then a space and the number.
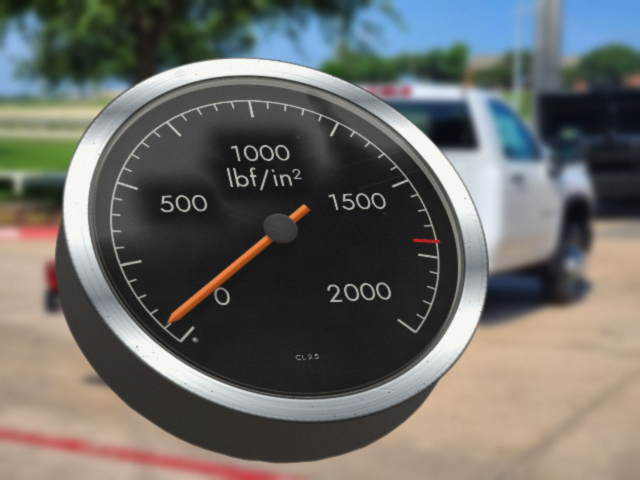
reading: psi 50
